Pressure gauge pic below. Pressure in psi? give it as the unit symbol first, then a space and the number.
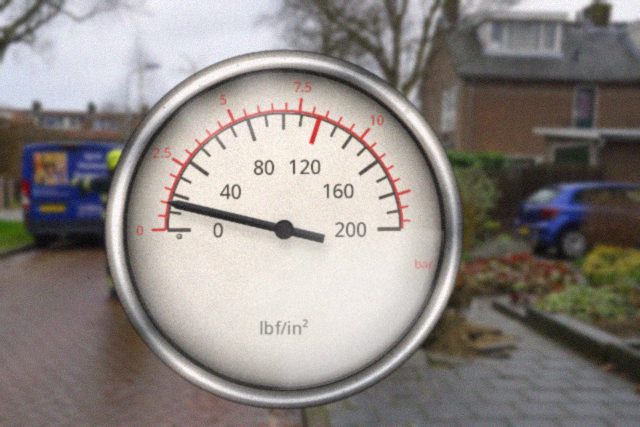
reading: psi 15
